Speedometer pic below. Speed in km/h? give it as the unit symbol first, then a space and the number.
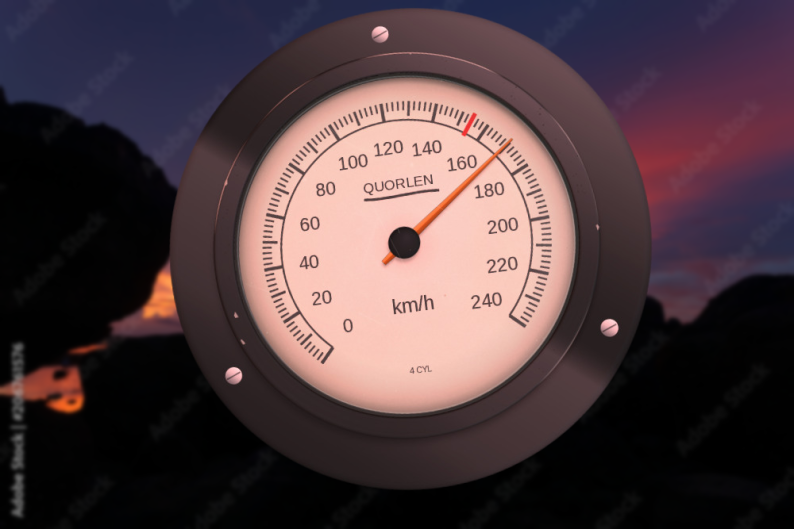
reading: km/h 170
